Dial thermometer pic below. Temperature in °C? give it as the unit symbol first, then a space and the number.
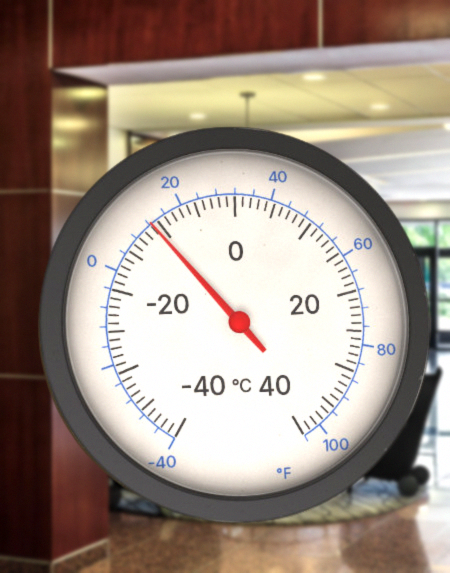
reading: °C -11
